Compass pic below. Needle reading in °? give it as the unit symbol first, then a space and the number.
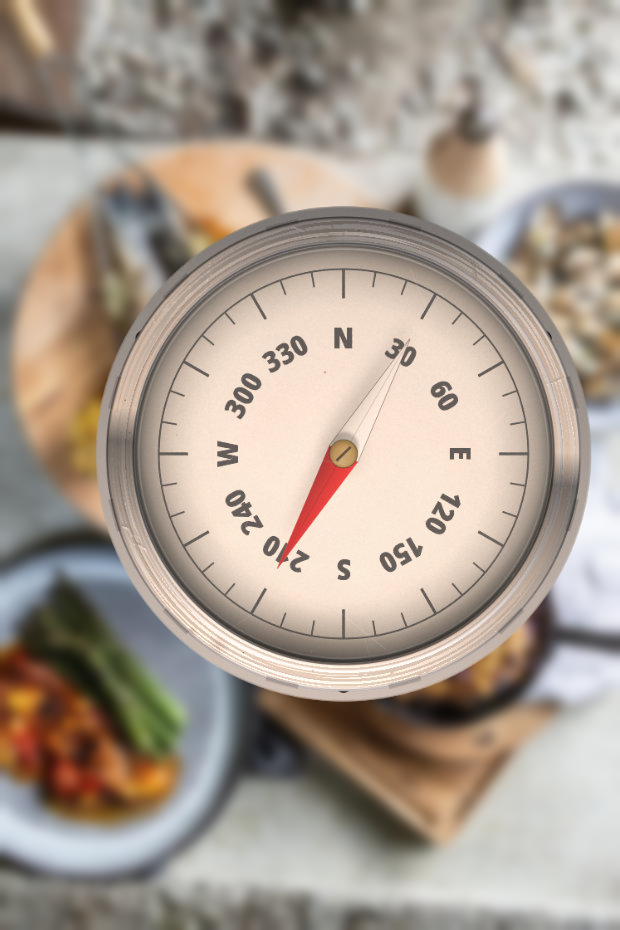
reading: ° 210
